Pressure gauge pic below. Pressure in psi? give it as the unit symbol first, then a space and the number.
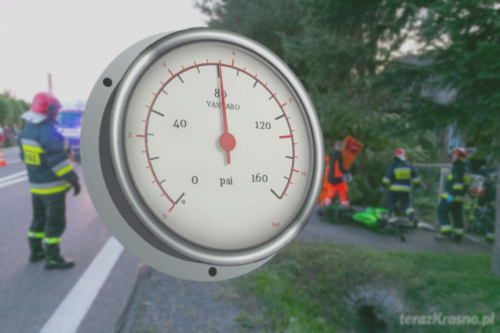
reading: psi 80
